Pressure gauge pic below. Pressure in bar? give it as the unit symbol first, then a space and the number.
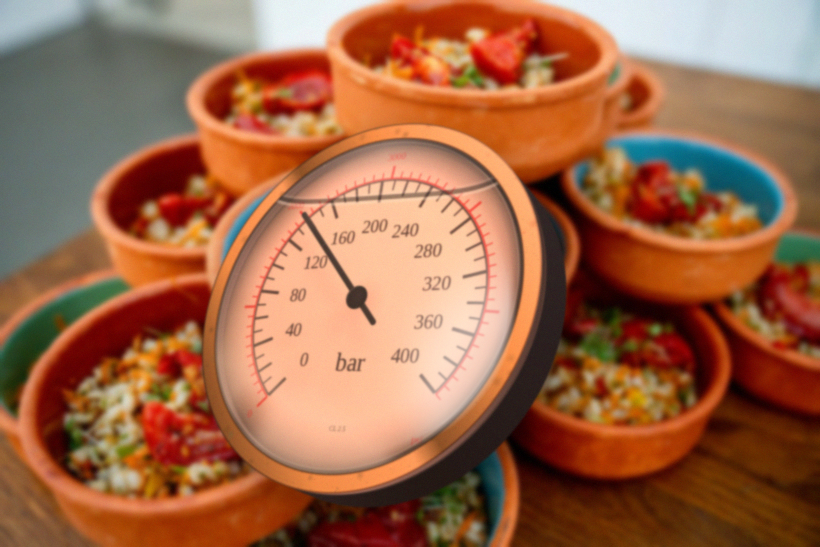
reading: bar 140
